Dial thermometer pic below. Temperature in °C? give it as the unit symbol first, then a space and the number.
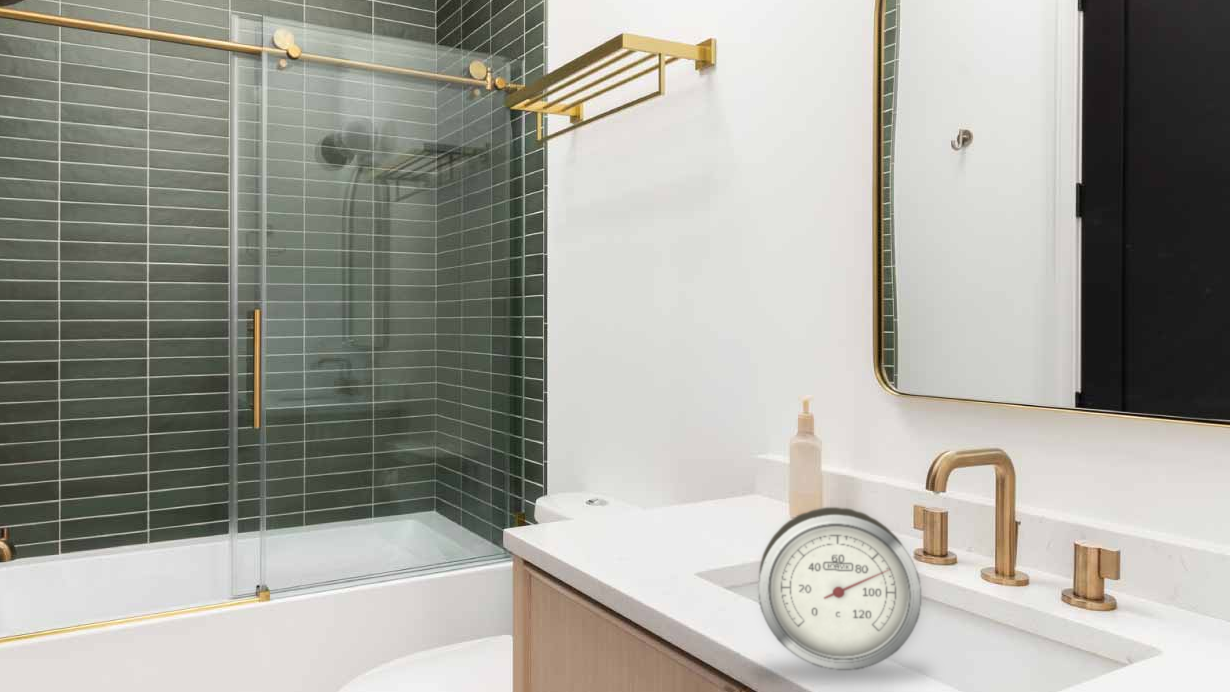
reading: °C 88
